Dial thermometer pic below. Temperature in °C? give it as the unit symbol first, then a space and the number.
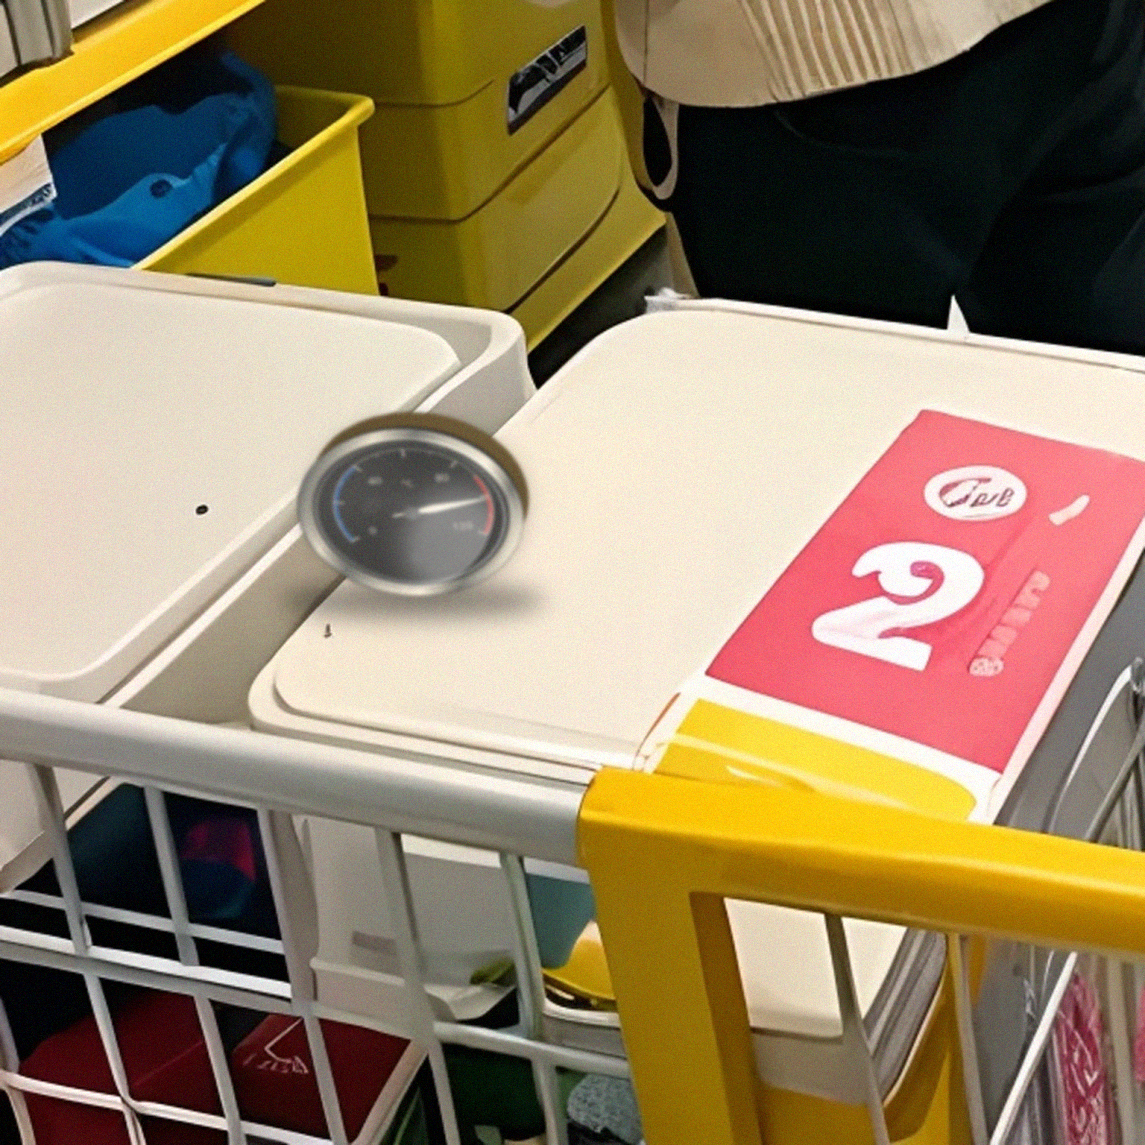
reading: °C 100
